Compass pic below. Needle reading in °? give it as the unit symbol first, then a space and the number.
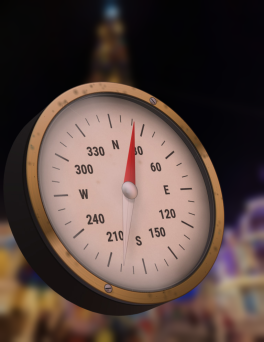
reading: ° 20
